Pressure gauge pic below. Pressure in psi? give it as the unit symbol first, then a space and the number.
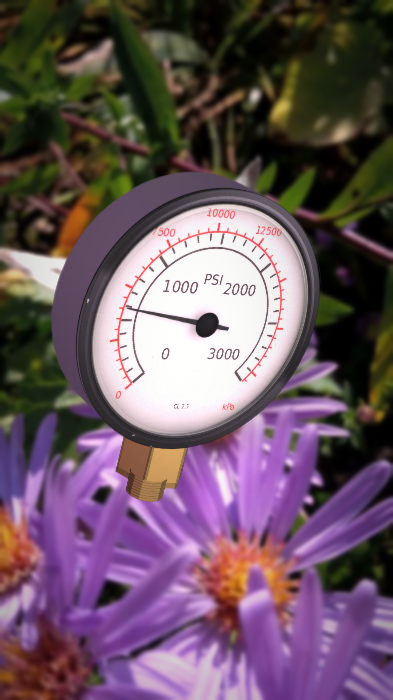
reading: psi 600
